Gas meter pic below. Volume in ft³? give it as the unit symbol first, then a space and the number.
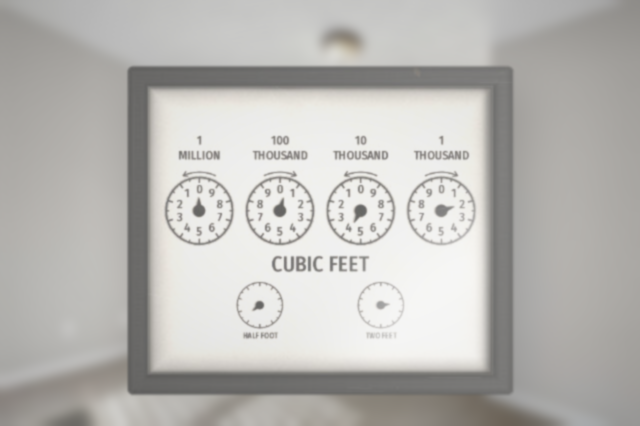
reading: ft³ 4200
